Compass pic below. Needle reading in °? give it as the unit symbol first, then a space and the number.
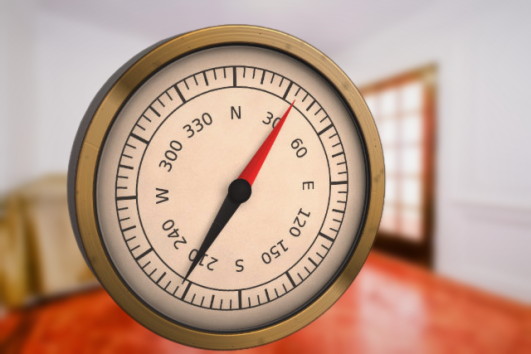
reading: ° 35
